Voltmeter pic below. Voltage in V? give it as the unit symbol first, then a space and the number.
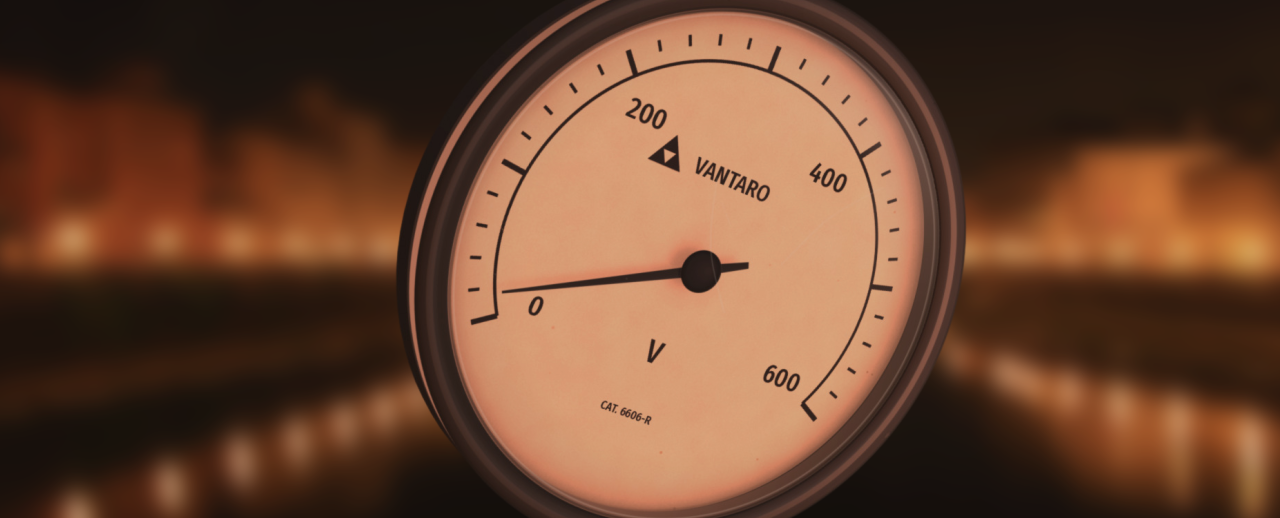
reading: V 20
